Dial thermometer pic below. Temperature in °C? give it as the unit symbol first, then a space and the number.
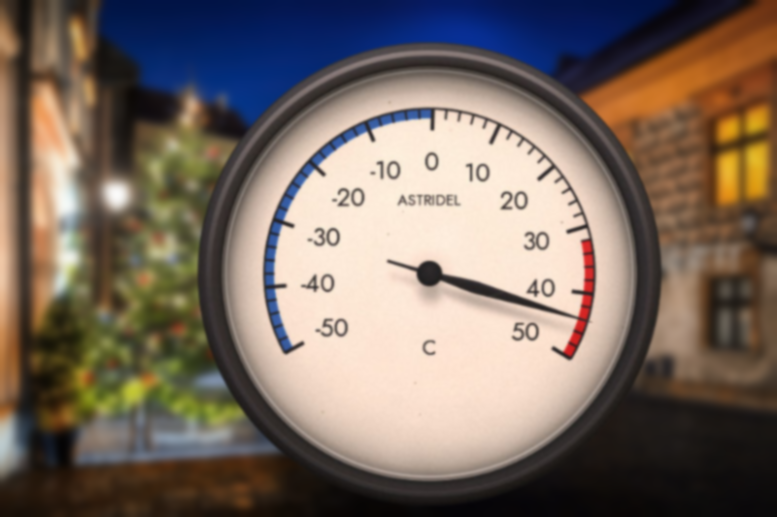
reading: °C 44
